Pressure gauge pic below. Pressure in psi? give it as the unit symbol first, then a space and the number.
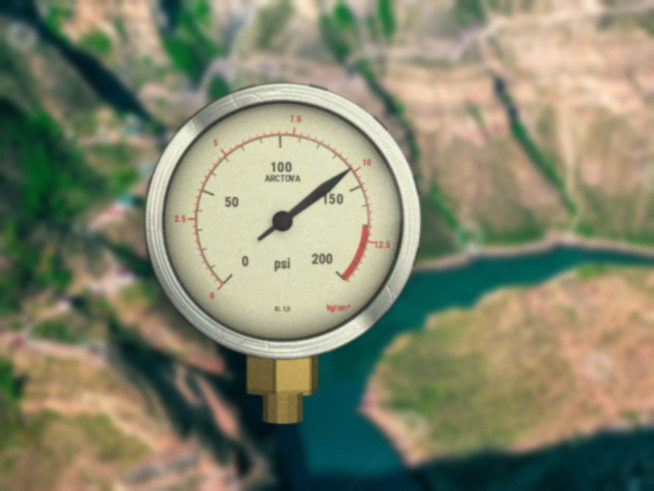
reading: psi 140
